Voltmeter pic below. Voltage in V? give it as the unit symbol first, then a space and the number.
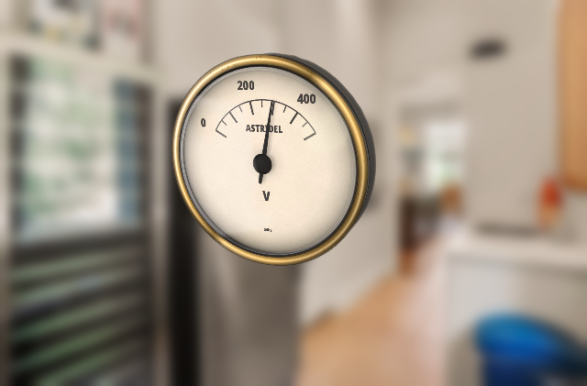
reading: V 300
